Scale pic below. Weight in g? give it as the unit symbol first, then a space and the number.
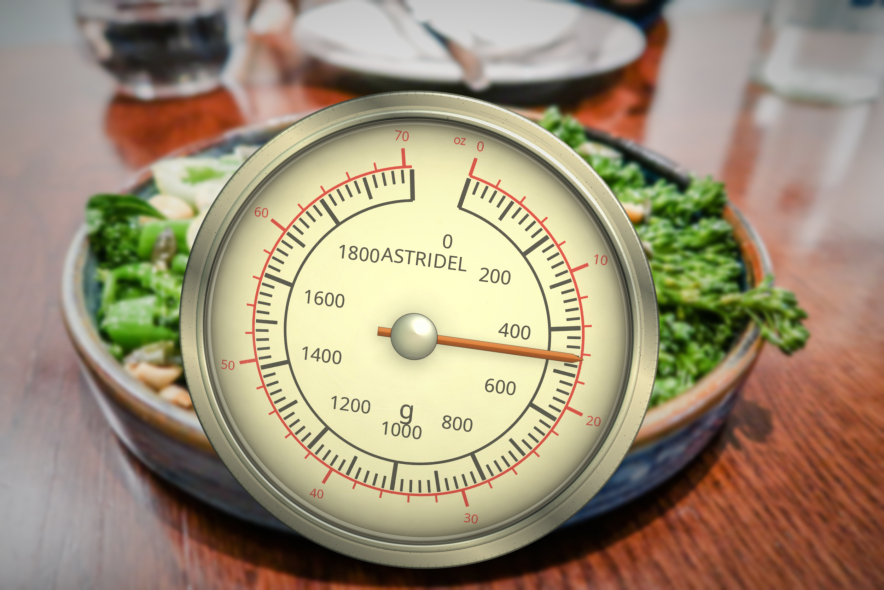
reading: g 460
